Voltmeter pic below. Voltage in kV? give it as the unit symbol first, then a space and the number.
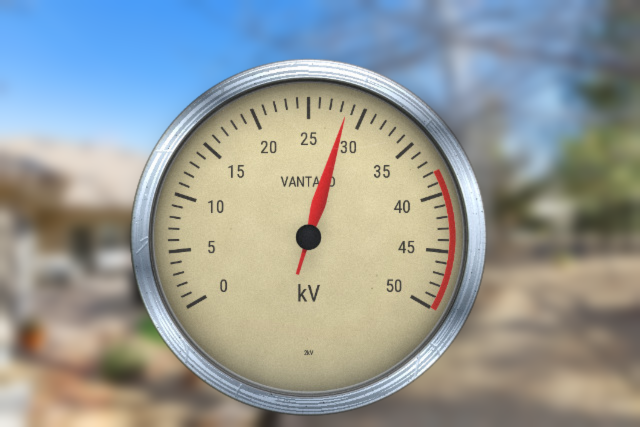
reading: kV 28.5
